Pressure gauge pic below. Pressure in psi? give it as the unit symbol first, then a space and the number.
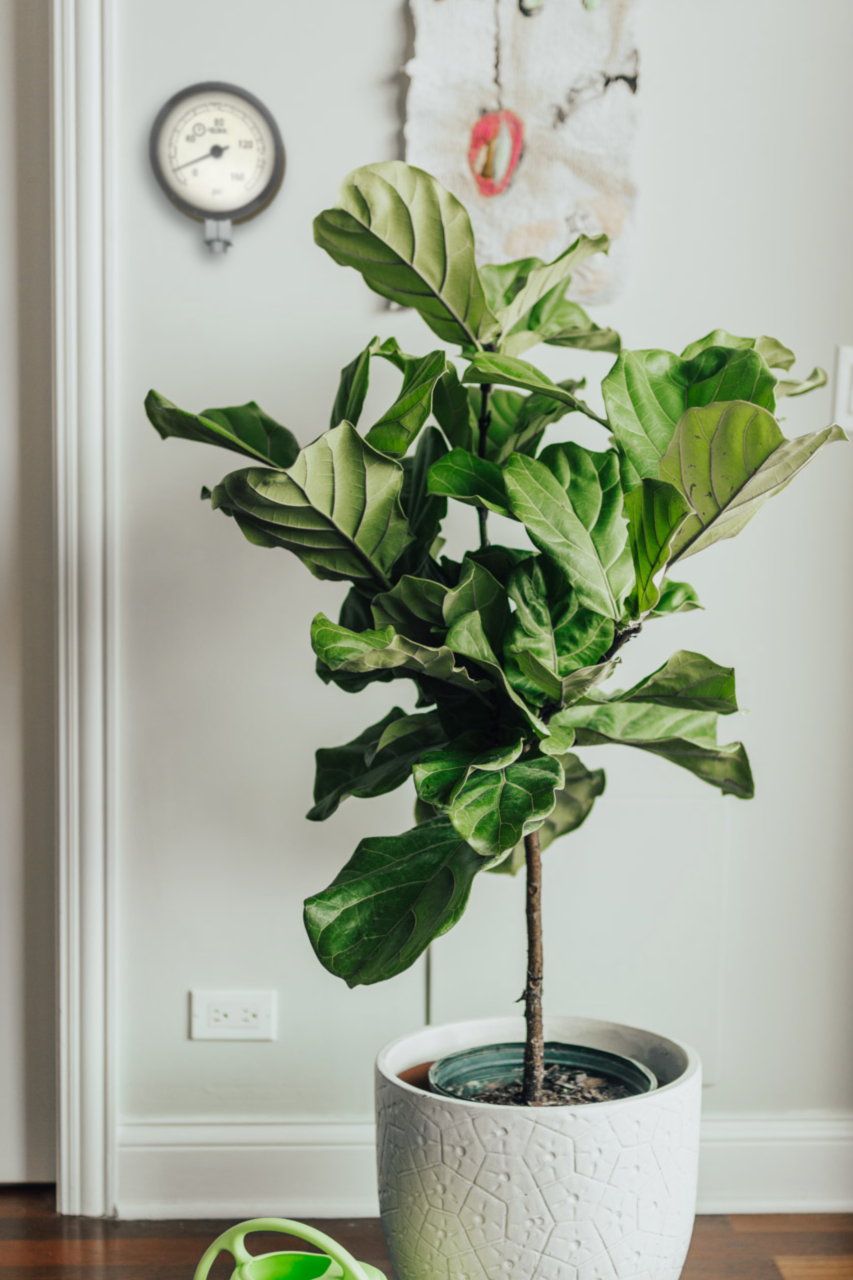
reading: psi 10
